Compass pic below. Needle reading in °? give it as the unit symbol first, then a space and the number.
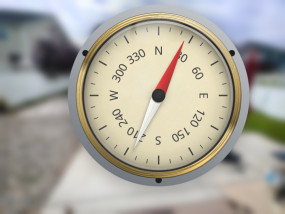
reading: ° 25
